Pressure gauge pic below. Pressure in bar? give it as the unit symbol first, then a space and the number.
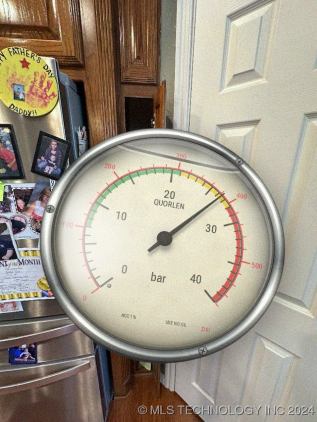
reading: bar 26.5
